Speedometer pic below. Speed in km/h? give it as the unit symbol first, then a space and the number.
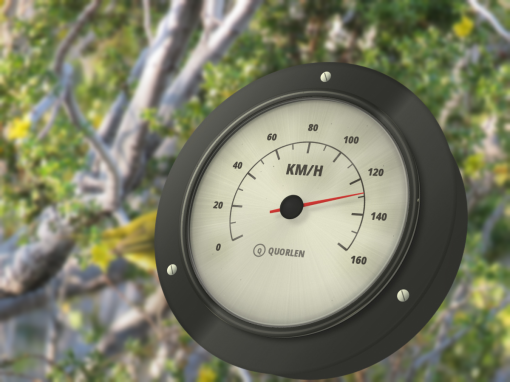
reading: km/h 130
